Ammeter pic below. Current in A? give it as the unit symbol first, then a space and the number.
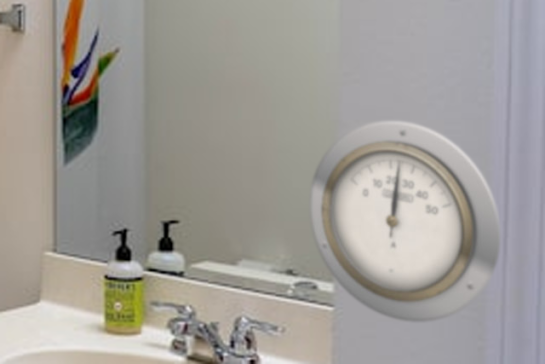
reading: A 25
